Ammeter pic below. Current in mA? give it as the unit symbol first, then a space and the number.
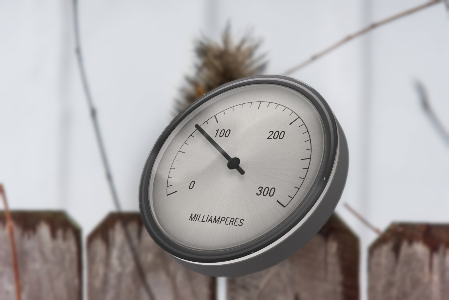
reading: mA 80
